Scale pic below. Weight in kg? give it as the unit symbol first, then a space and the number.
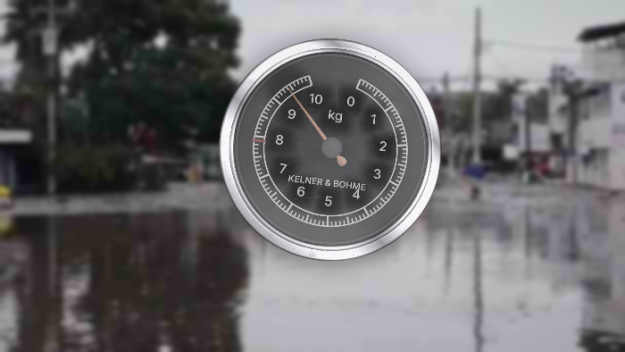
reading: kg 9.4
